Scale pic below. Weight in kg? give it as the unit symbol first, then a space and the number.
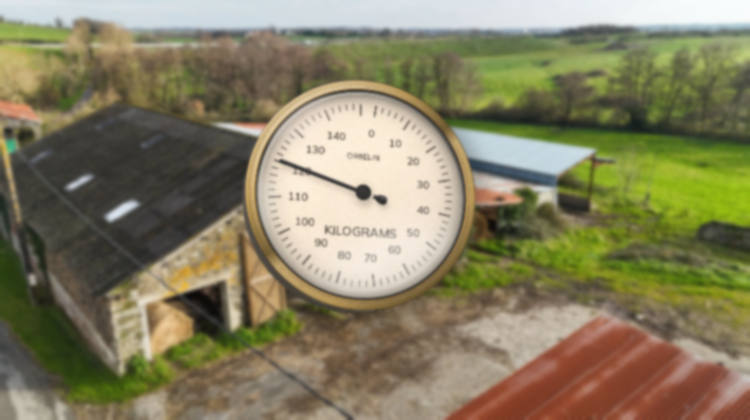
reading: kg 120
